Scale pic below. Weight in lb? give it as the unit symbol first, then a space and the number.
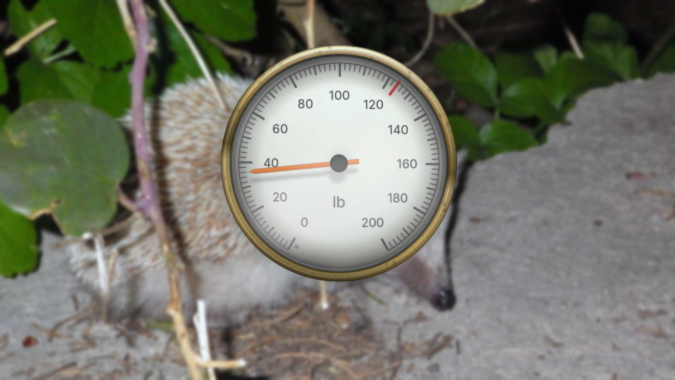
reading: lb 36
